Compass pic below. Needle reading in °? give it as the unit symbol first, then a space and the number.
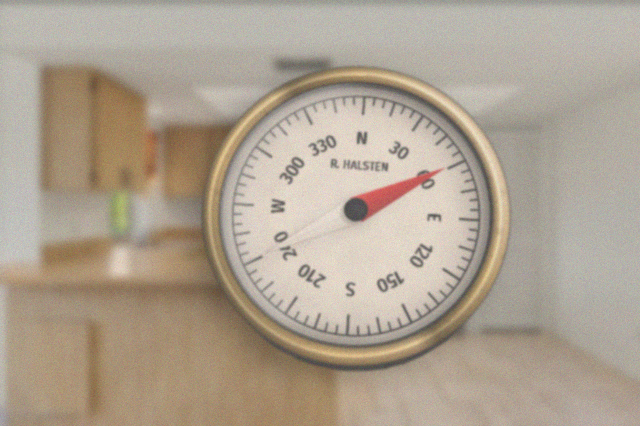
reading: ° 60
